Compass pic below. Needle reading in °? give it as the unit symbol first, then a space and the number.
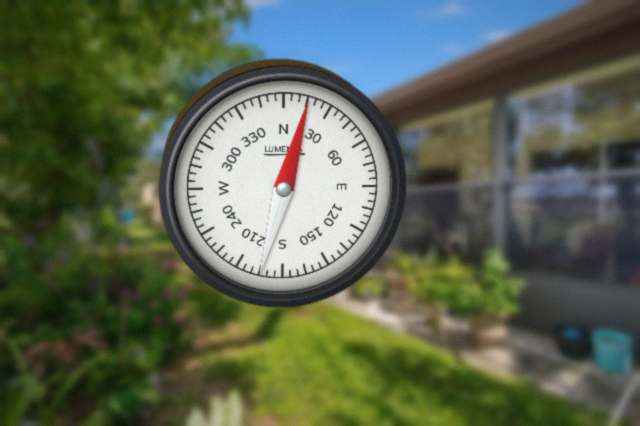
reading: ° 15
